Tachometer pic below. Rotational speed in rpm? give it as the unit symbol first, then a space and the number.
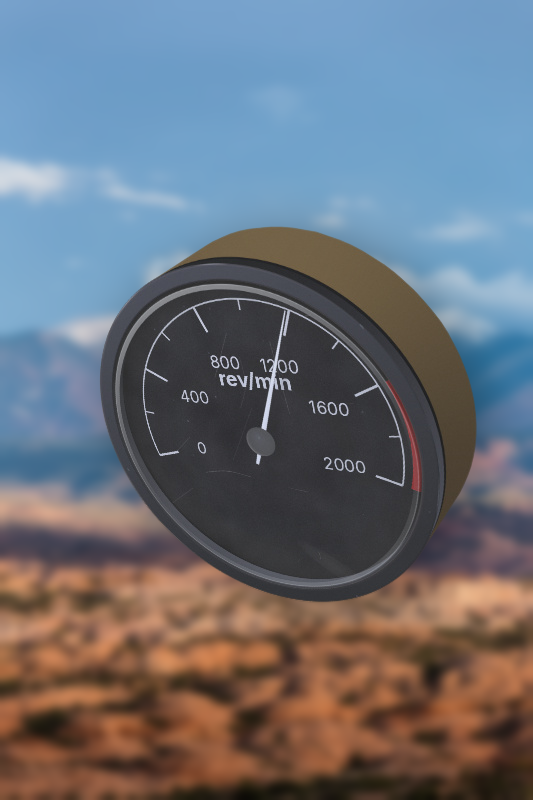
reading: rpm 1200
